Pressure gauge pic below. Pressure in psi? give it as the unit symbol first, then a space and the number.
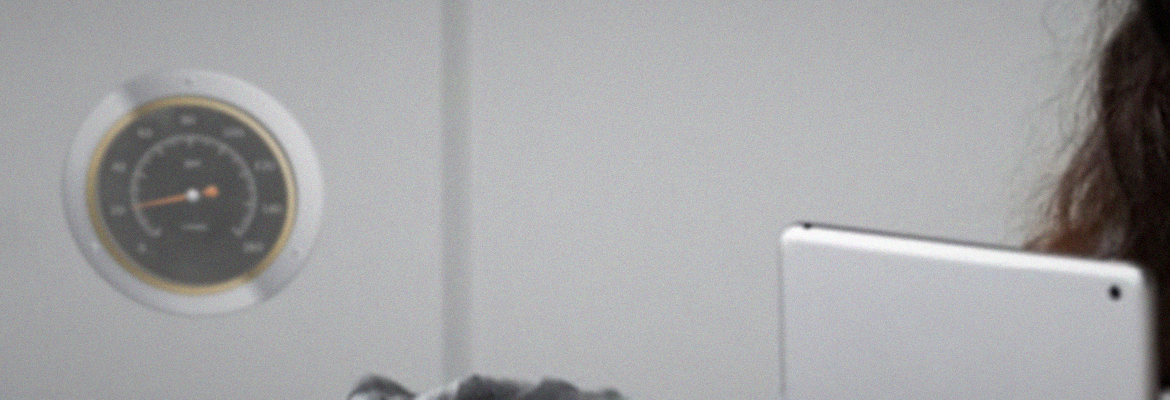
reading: psi 20
